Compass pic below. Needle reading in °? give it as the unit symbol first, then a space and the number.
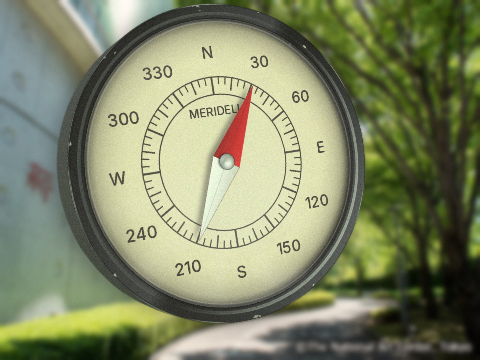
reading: ° 30
